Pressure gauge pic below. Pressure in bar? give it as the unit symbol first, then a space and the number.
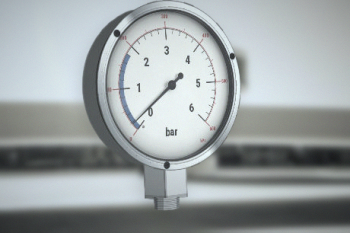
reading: bar 0.2
